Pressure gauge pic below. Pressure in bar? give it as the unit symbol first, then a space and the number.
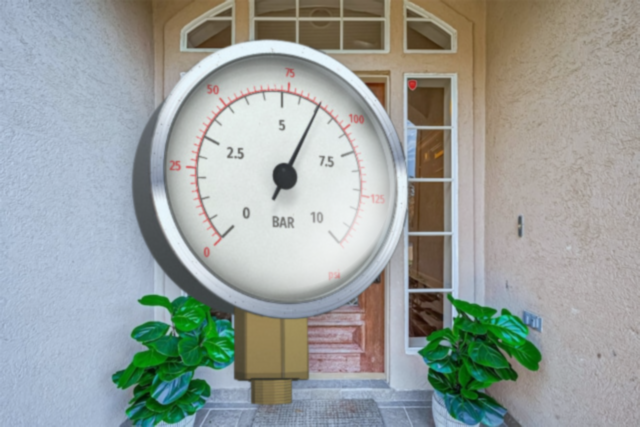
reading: bar 6
